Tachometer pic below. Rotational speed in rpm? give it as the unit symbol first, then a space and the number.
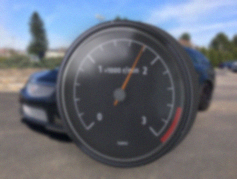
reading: rpm 1800
